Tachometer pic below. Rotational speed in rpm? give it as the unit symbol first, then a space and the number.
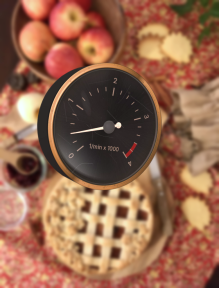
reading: rpm 400
